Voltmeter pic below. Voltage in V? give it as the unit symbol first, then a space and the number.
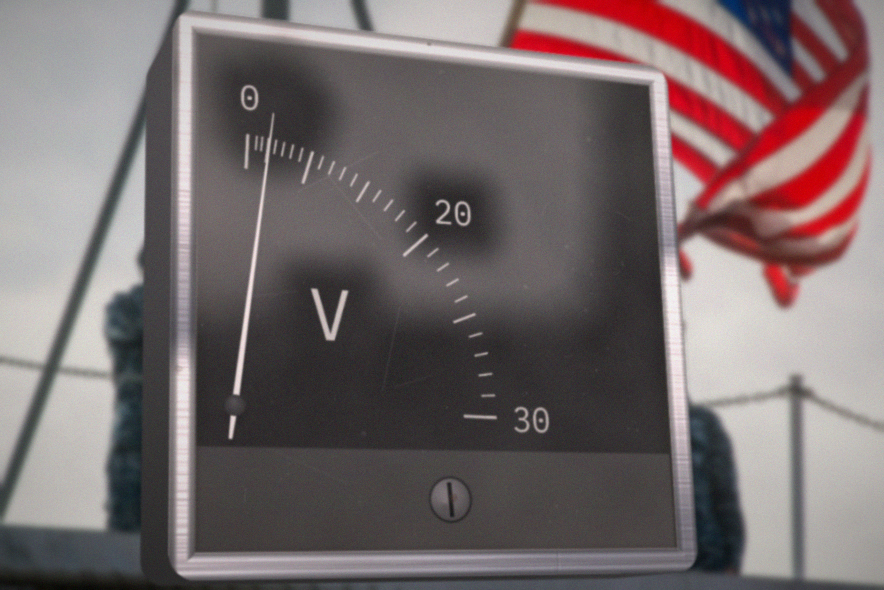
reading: V 5
